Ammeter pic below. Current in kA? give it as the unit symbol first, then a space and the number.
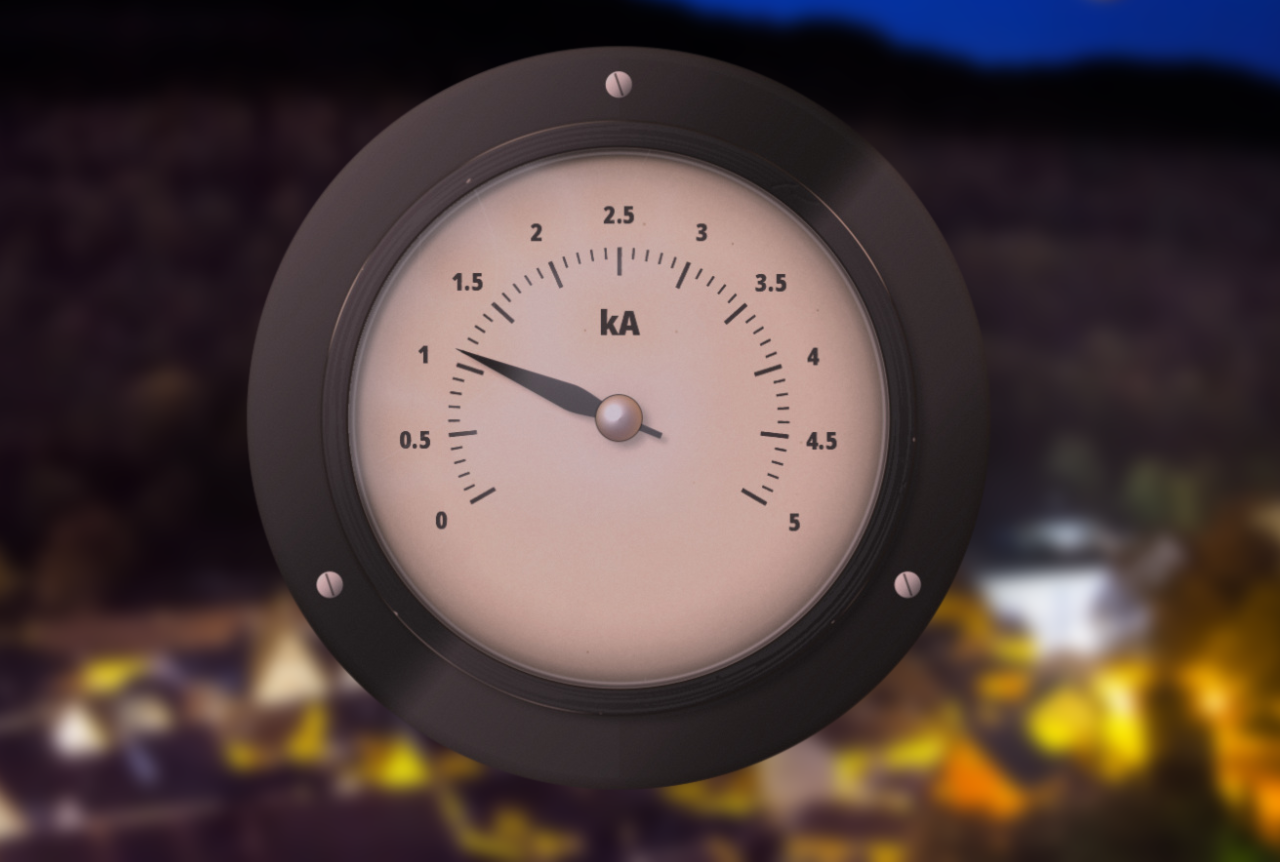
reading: kA 1.1
